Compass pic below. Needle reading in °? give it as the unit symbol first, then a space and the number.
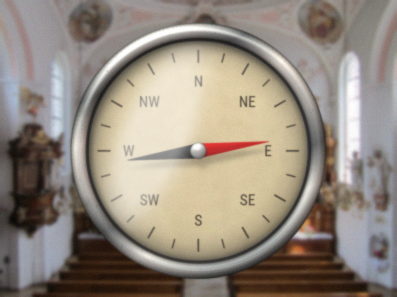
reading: ° 82.5
